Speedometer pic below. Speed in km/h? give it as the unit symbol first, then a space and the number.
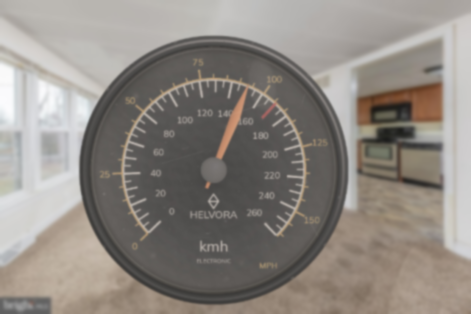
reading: km/h 150
